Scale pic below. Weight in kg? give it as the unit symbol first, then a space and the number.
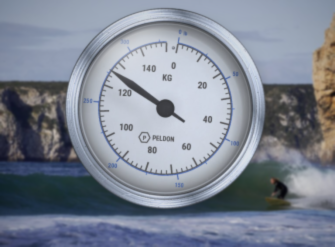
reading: kg 126
